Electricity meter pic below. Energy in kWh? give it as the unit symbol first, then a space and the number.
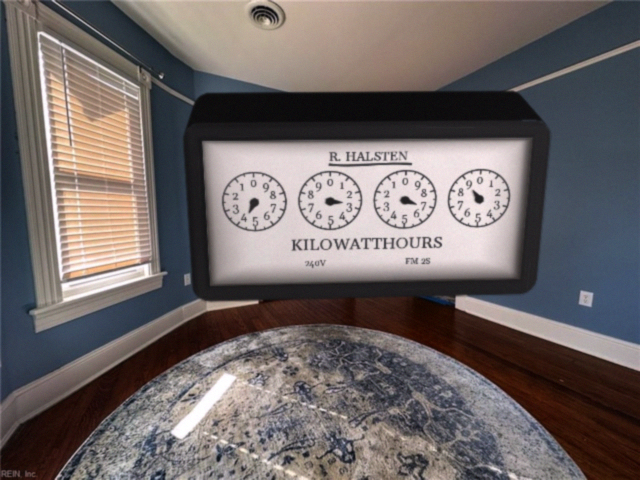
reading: kWh 4269
